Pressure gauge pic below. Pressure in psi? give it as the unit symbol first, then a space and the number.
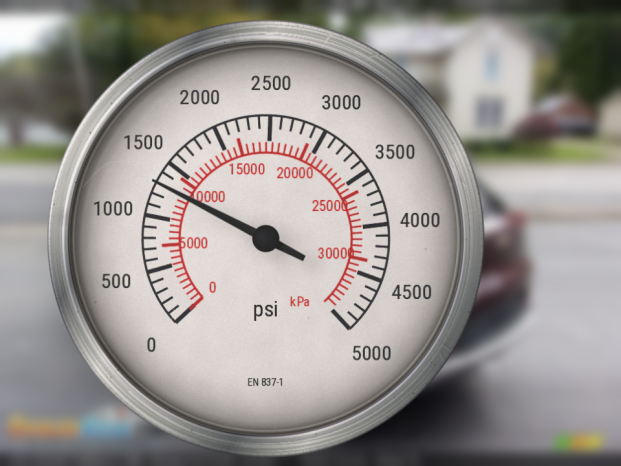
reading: psi 1300
